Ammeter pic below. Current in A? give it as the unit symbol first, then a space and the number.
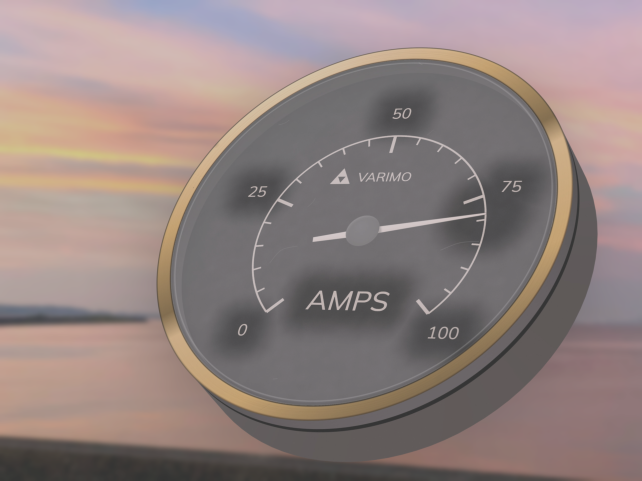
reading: A 80
